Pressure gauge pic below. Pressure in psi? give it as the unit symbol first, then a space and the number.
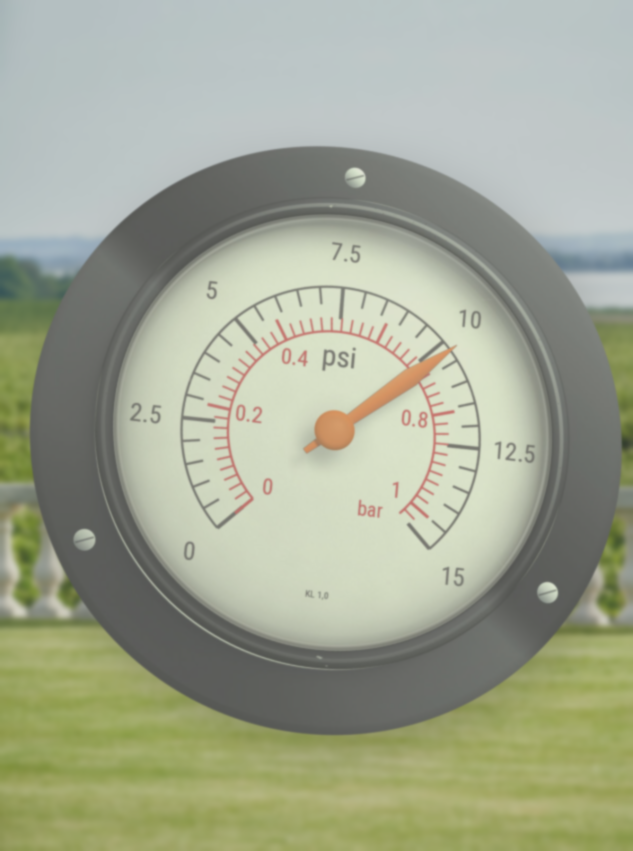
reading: psi 10.25
